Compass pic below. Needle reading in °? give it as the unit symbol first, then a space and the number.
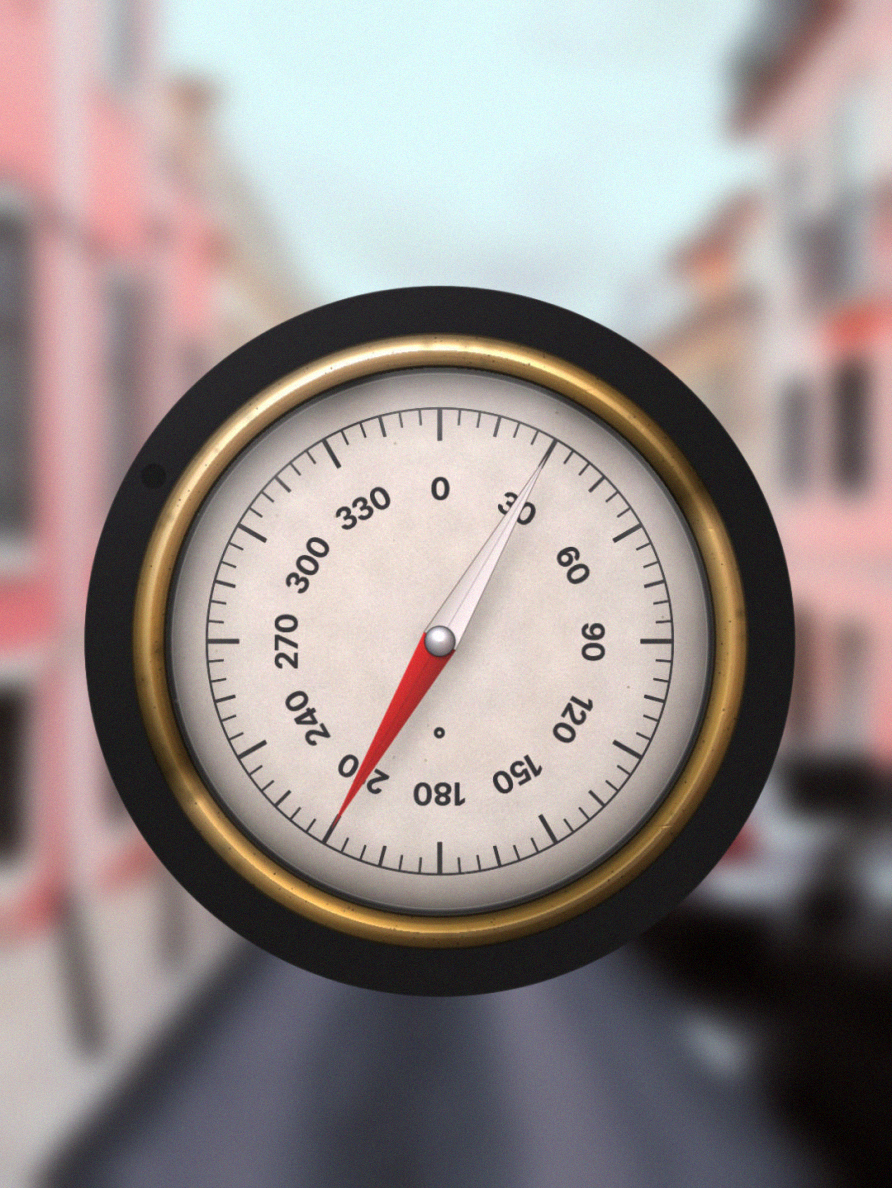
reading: ° 210
